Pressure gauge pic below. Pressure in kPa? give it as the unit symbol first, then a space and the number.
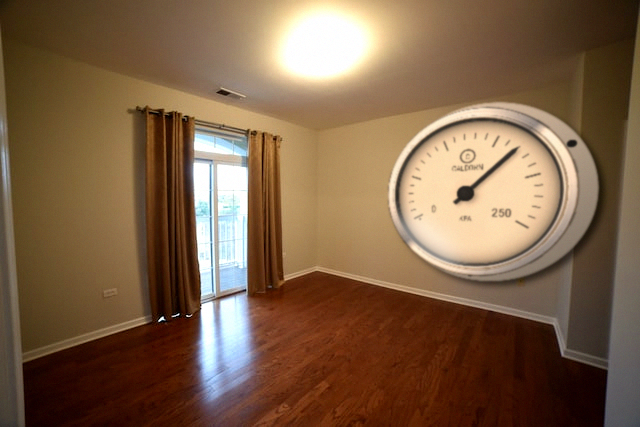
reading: kPa 170
